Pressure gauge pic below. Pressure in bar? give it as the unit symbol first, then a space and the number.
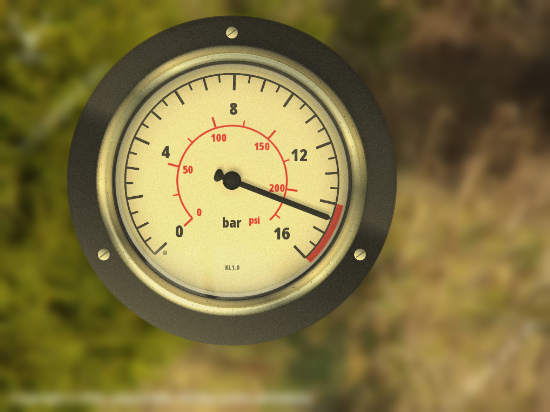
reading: bar 14.5
